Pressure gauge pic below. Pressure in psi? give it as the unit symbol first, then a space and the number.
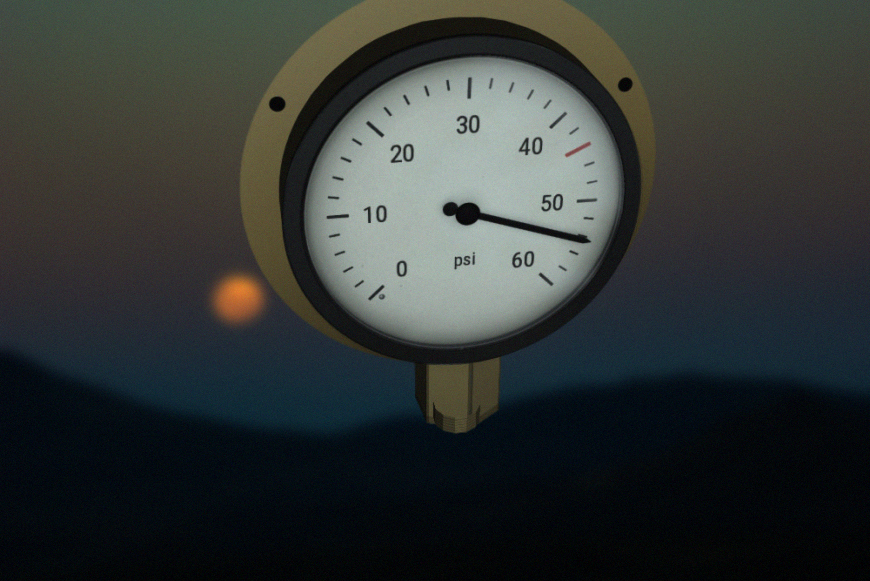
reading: psi 54
